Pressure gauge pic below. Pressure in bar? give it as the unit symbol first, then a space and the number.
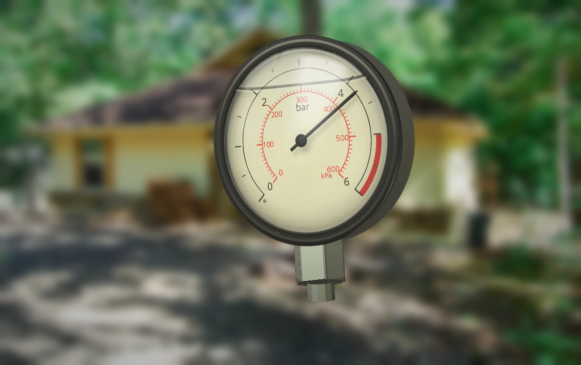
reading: bar 4.25
